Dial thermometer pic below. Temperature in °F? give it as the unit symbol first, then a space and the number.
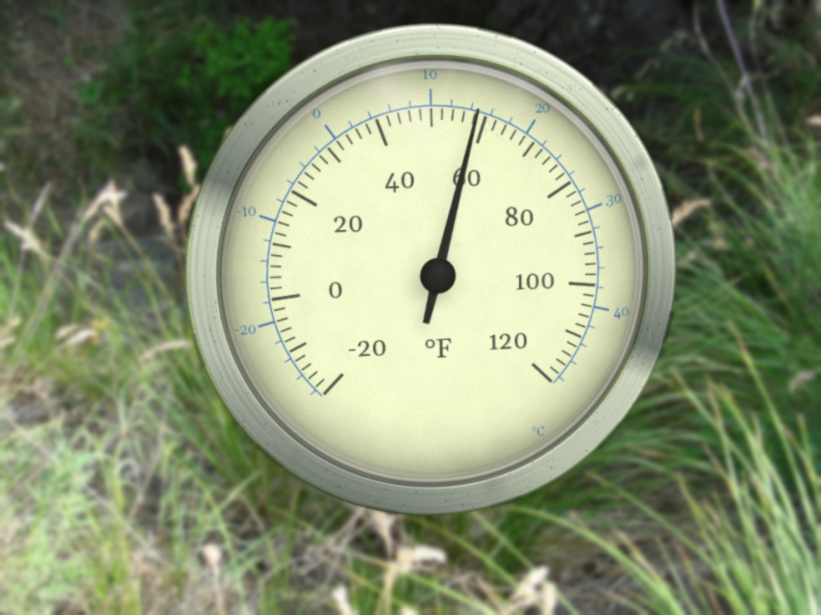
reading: °F 58
